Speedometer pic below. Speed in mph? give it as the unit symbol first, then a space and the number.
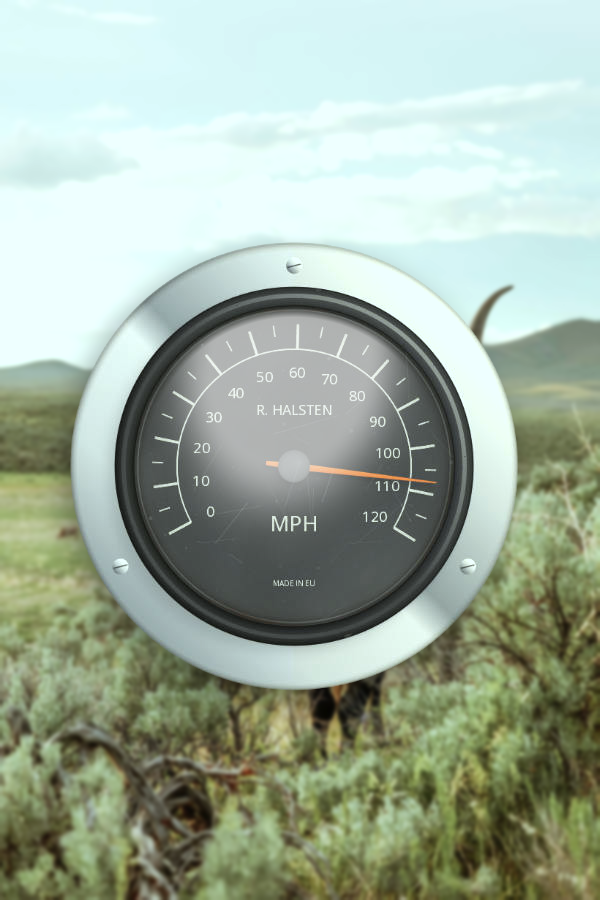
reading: mph 107.5
